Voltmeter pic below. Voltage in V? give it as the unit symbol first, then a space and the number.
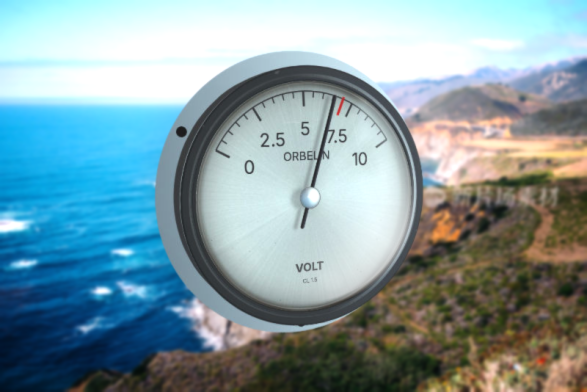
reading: V 6.5
